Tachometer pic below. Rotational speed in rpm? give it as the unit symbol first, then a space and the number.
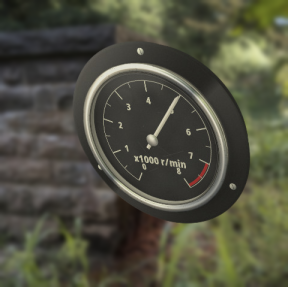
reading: rpm 5000
